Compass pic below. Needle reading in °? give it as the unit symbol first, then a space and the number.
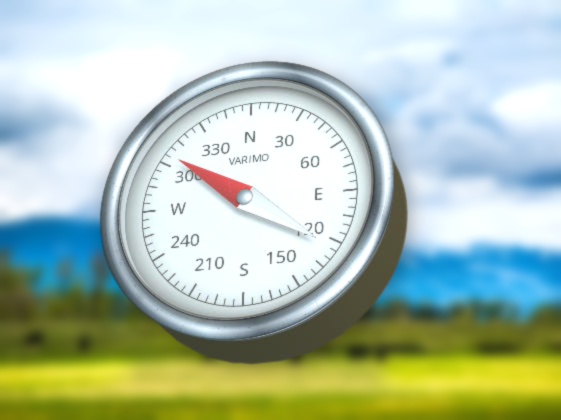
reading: ° 305
